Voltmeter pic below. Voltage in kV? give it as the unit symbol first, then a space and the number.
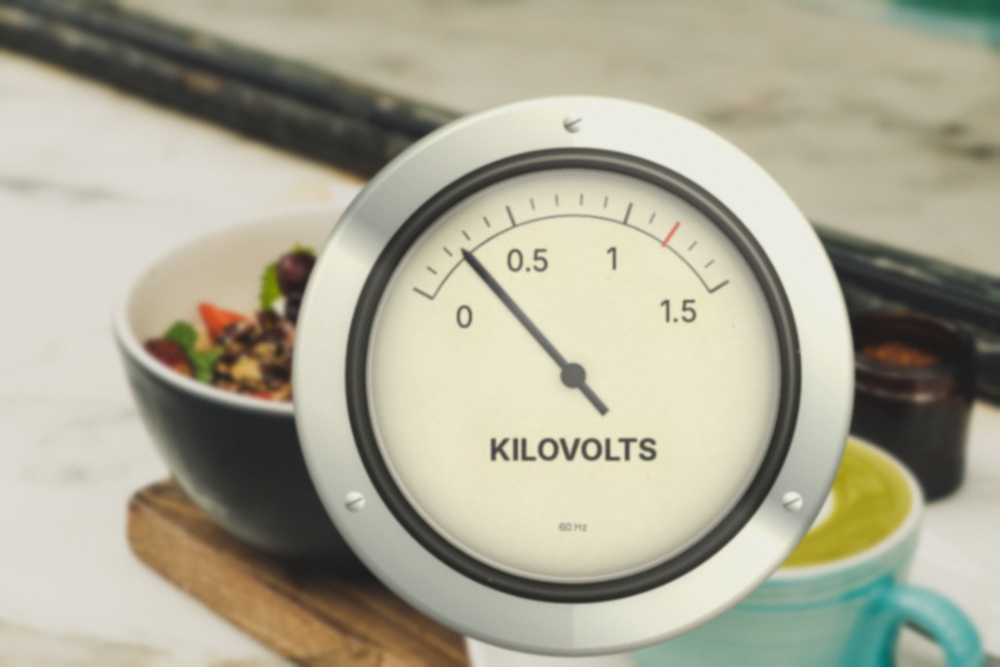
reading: kV 0.25
